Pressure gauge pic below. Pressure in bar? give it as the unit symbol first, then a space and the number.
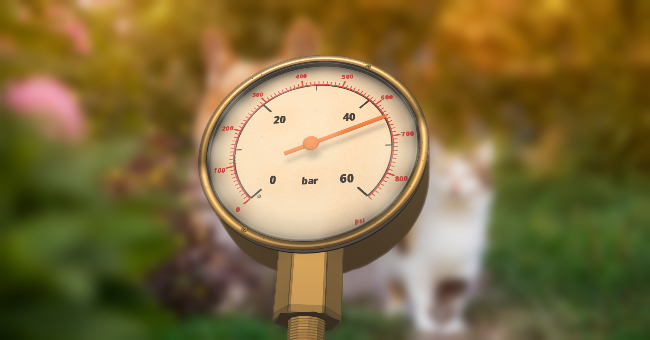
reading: bar 45
